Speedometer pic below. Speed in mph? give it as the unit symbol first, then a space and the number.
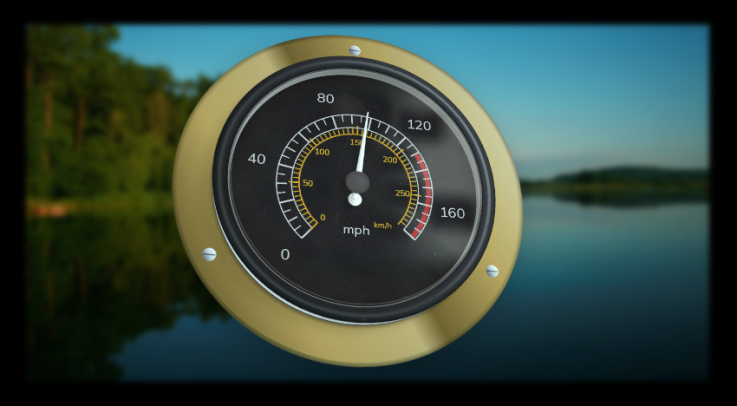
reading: mph 97.5
